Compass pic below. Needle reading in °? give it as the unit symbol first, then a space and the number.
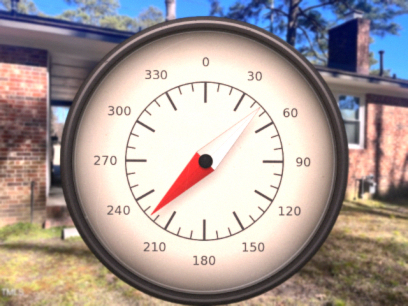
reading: ° 225
